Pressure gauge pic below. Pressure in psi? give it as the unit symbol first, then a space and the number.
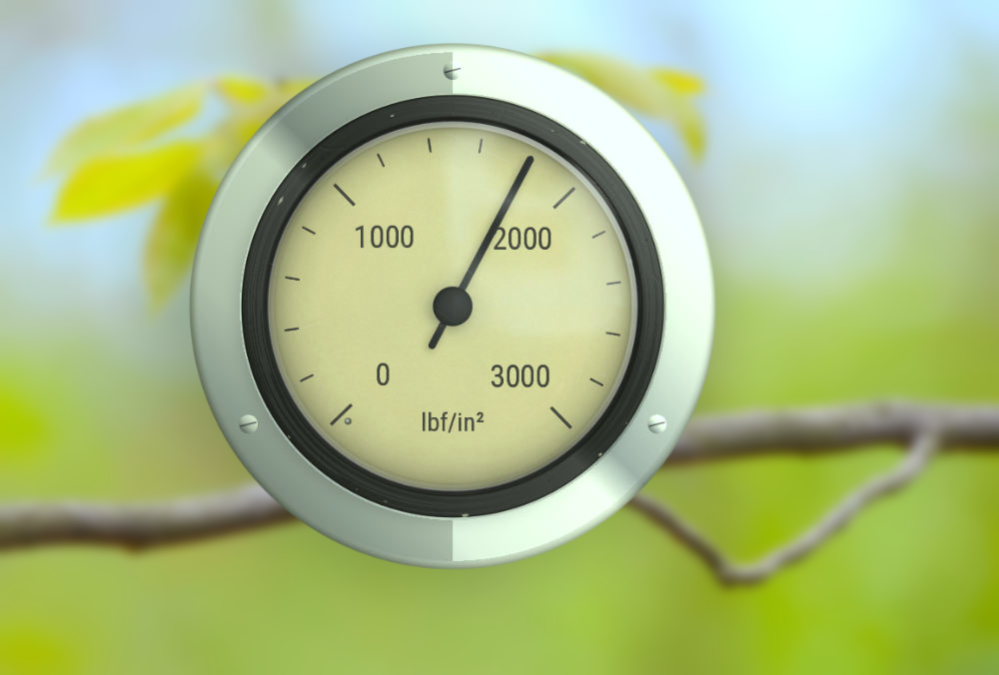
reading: psi 1800
